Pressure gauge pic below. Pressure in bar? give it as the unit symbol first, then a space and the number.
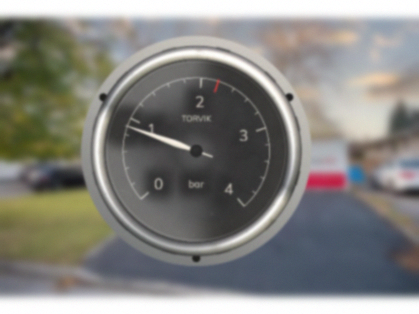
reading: bar 0.9
